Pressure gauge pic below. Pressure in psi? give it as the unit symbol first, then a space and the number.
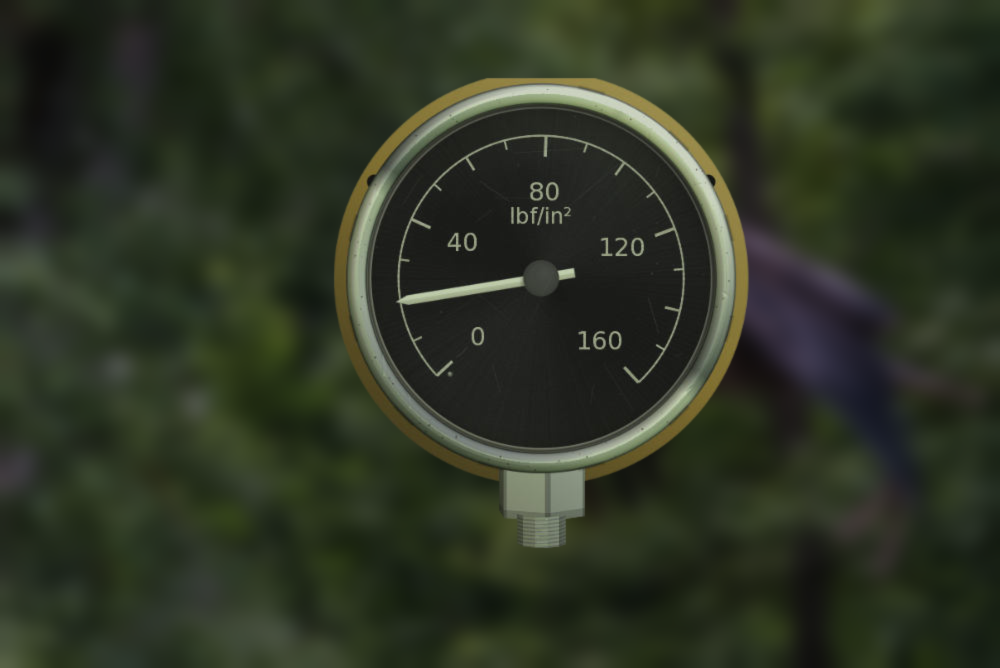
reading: psi 20
